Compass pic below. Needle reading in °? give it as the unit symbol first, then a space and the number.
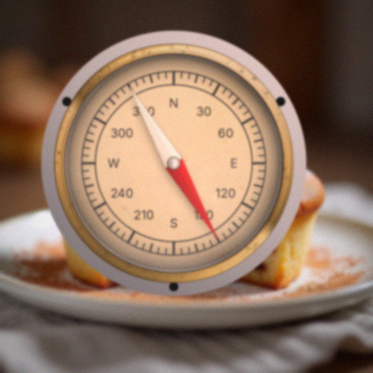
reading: ° 150
